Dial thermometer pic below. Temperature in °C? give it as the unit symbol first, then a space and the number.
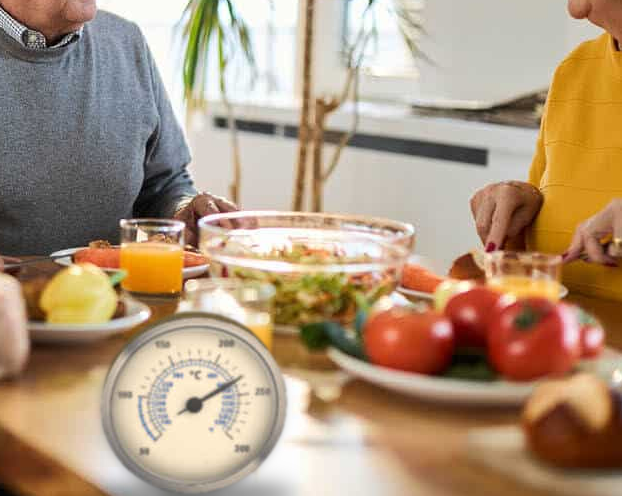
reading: °C 230
